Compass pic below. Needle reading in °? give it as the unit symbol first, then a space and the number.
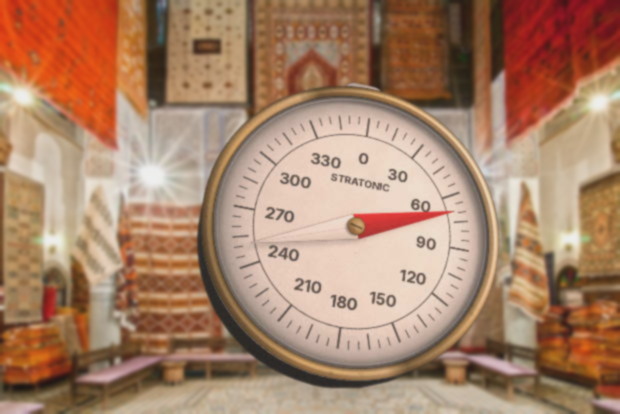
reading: ° 70
